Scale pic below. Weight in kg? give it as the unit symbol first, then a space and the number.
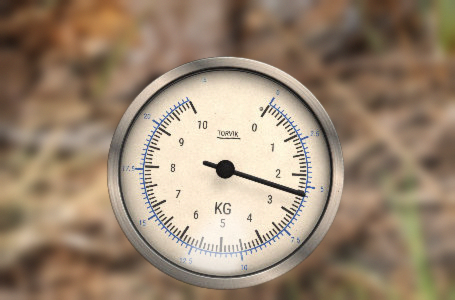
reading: kg 2.5
